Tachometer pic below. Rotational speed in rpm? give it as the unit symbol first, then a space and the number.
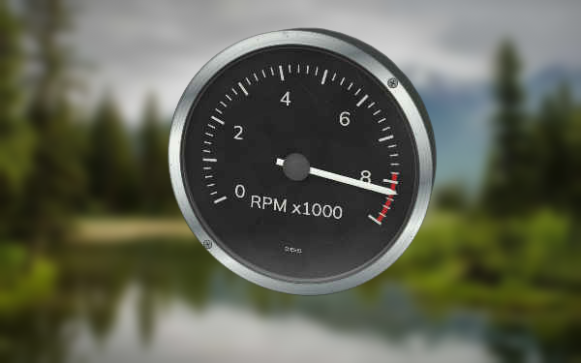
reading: rpm 8200
